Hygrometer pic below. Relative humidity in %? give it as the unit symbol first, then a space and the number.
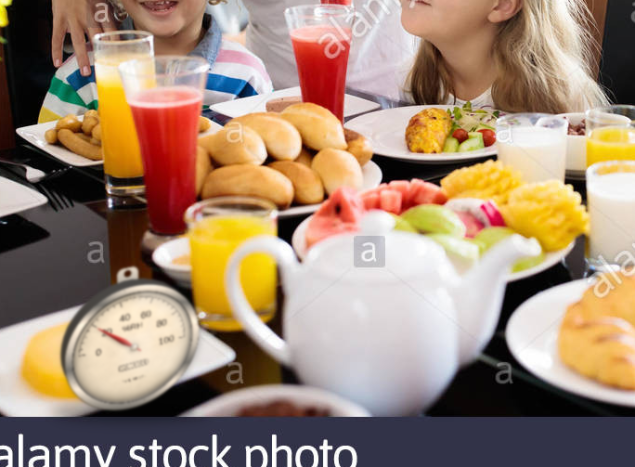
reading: % 20
